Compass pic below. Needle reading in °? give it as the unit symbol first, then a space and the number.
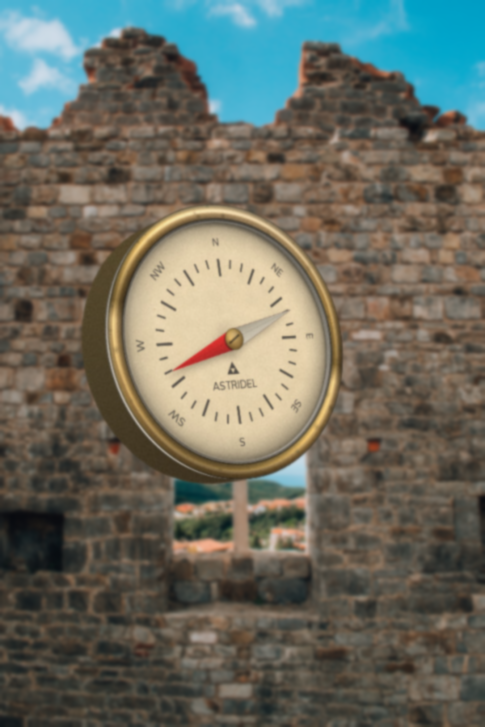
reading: ° 250
